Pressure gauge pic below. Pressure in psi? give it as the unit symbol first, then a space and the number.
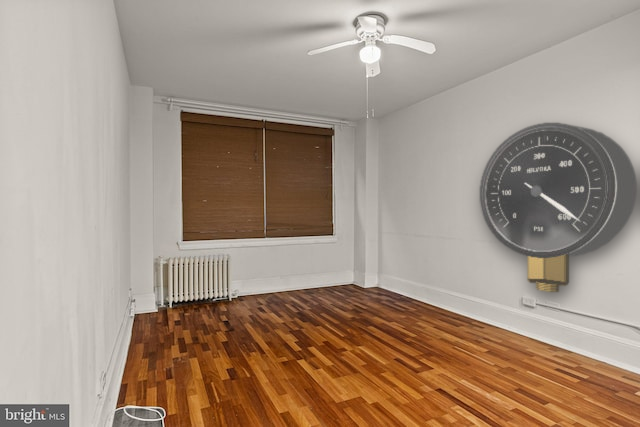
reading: psi 580
